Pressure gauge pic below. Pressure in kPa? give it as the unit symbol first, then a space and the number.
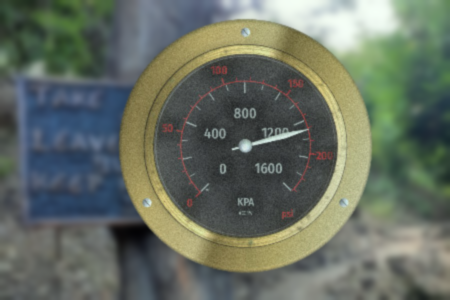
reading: kPa 1250
